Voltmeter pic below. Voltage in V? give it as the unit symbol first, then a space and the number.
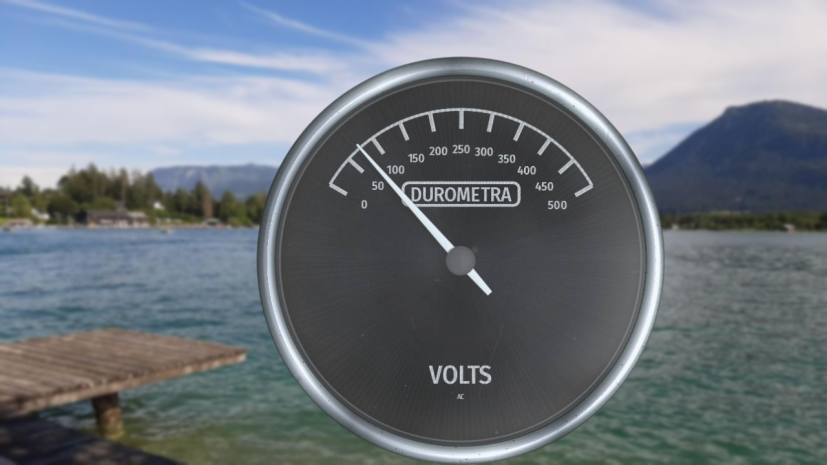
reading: V 75
